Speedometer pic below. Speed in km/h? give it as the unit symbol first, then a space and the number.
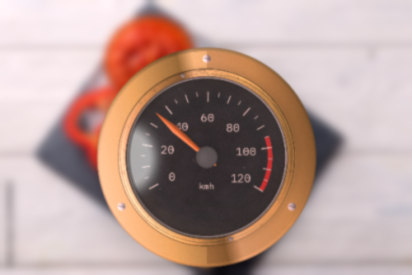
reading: km/h 35
